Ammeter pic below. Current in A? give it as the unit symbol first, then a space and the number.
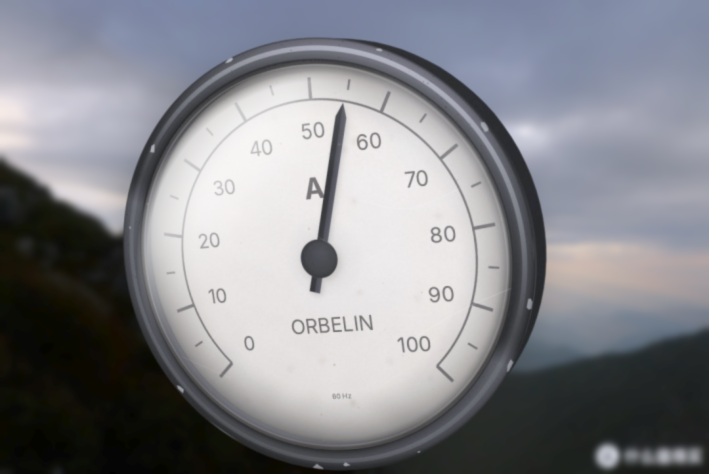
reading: A 55
